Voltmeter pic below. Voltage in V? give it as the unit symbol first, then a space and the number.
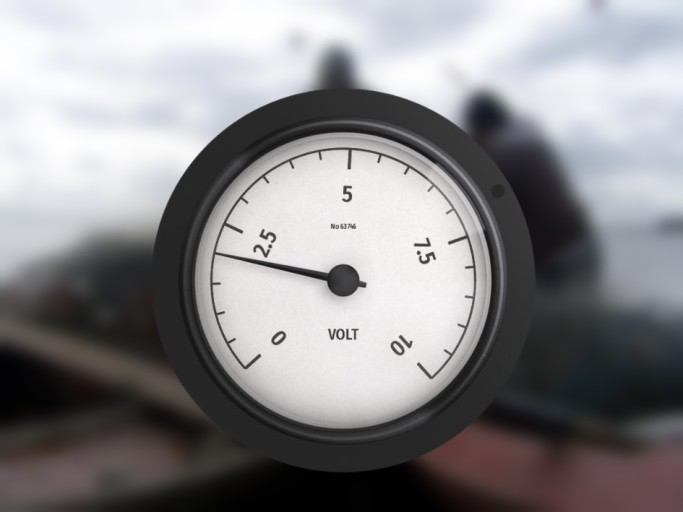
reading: V 2
